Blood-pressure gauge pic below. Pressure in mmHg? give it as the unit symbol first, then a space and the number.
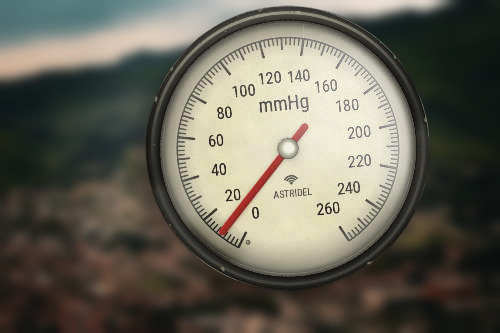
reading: mmHg 10
